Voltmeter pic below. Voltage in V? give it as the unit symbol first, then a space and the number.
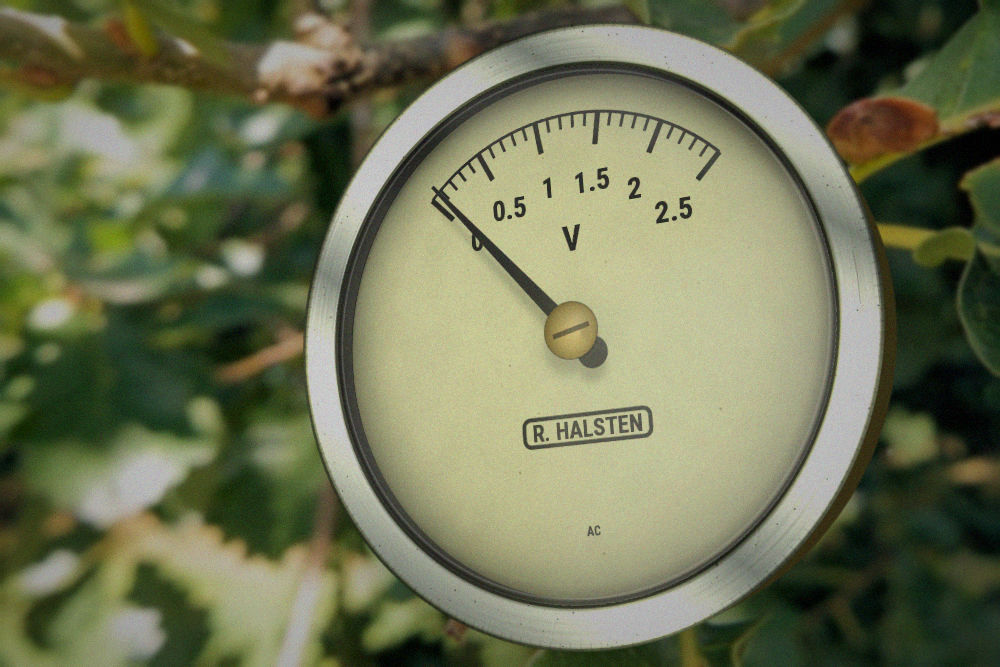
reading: V 0.1
